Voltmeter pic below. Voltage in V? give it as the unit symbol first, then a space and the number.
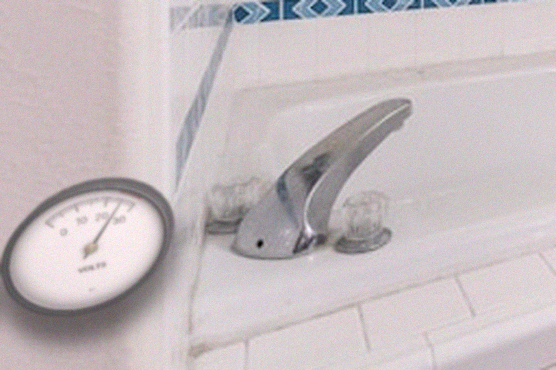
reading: V 25
